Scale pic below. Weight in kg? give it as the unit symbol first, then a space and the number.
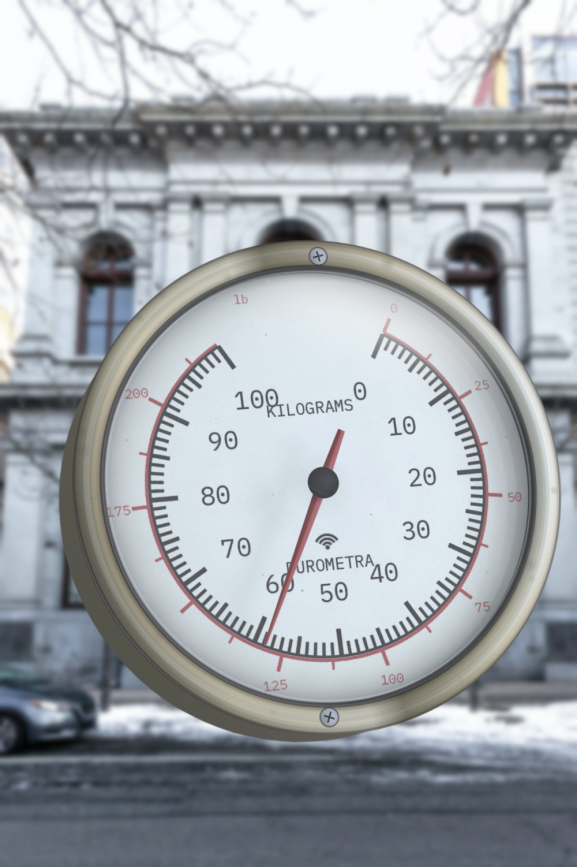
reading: kg 59
